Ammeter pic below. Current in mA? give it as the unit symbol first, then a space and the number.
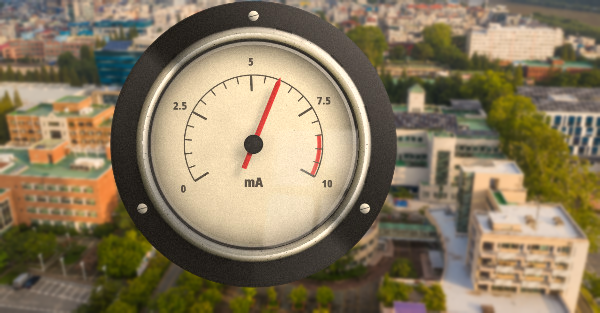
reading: mA 6
